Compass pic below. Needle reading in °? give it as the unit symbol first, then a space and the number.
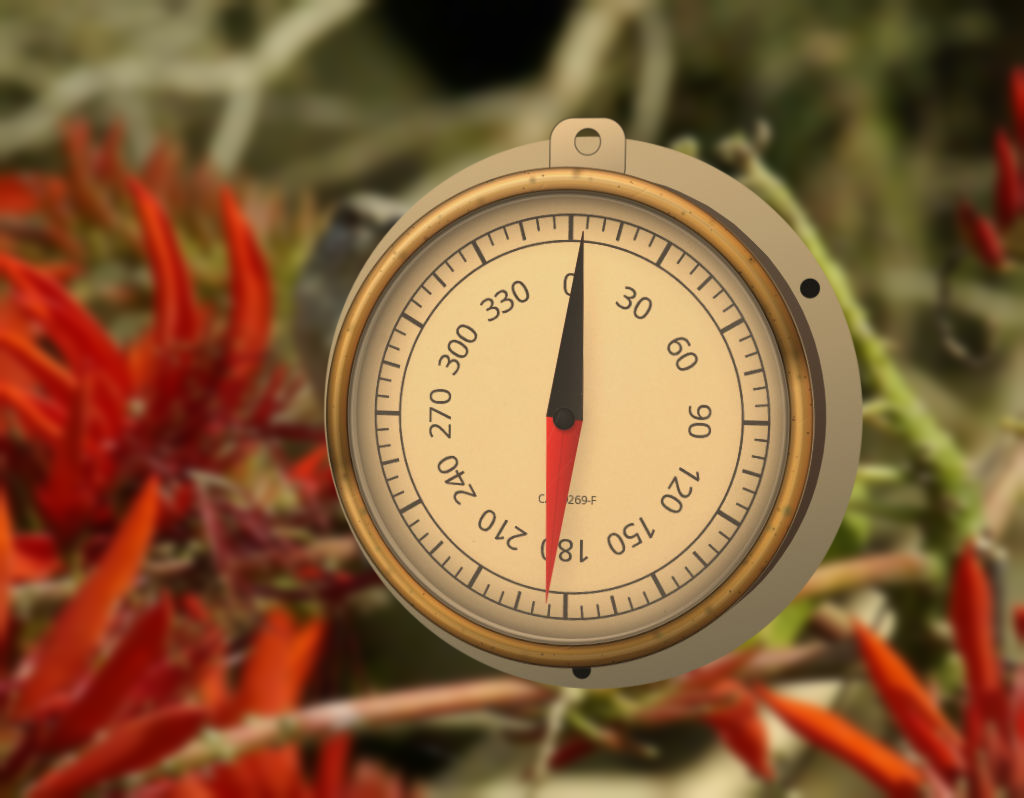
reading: ° 185
